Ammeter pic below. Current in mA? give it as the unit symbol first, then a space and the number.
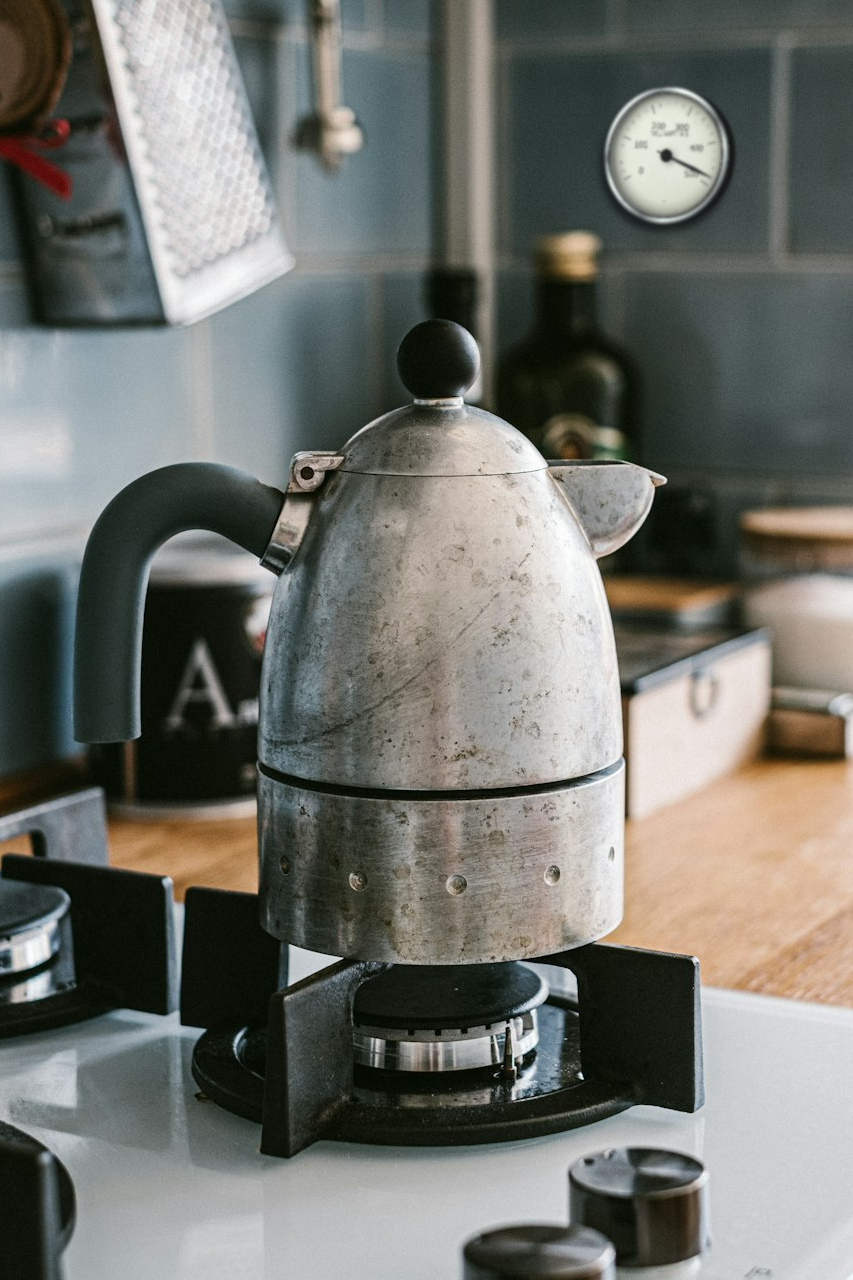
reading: mA 480
